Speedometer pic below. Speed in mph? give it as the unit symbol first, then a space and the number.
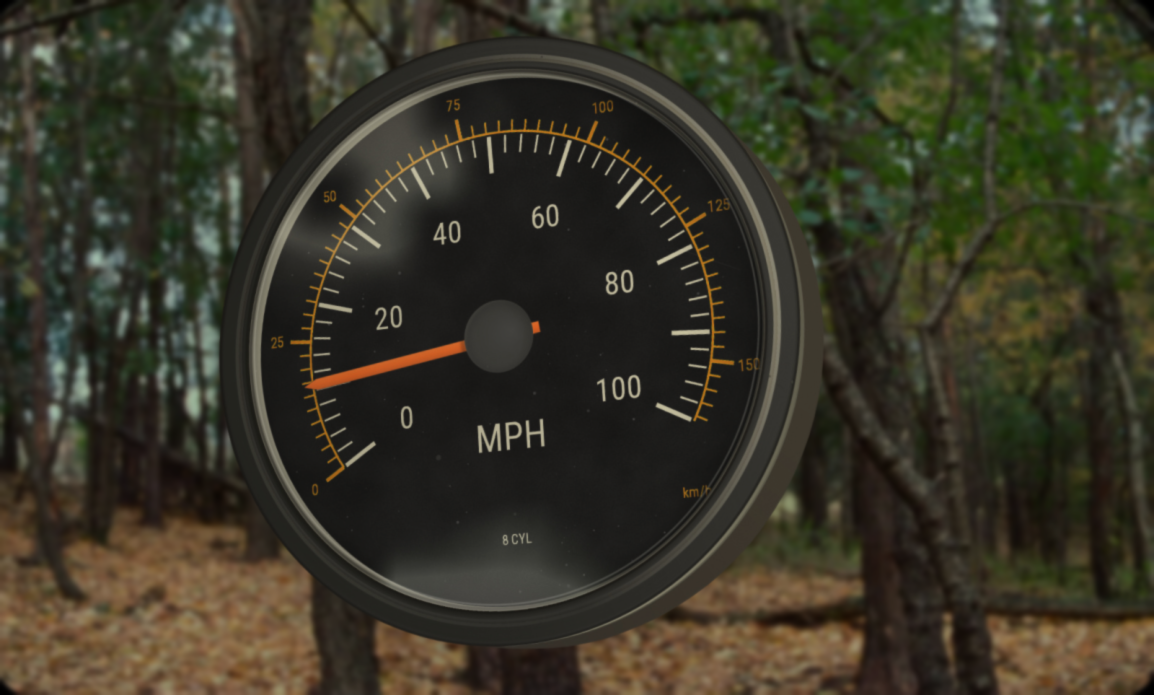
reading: mph 10
